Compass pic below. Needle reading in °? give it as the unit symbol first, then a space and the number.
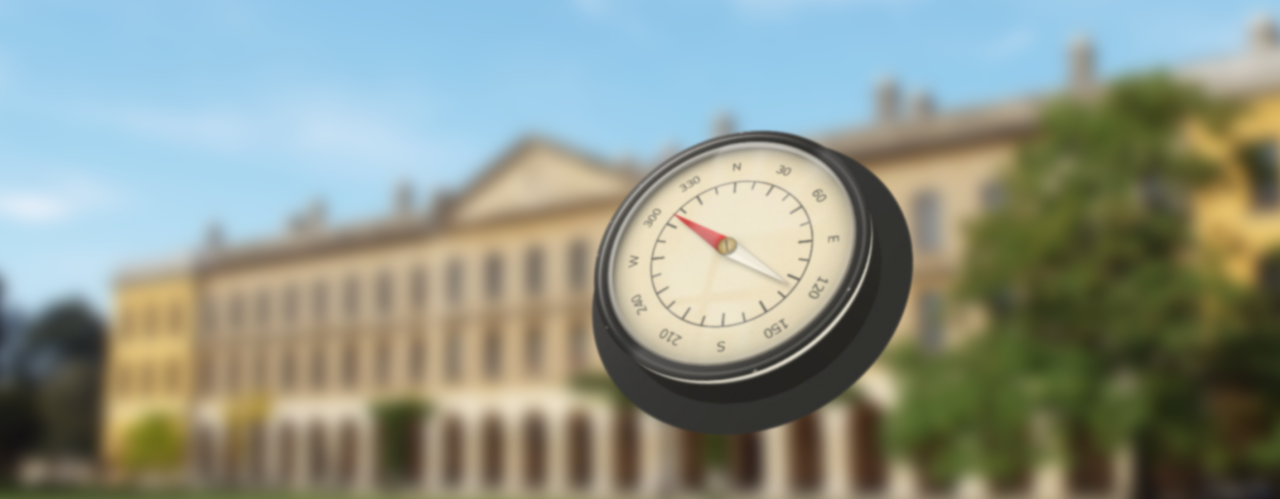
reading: ° 307.5
